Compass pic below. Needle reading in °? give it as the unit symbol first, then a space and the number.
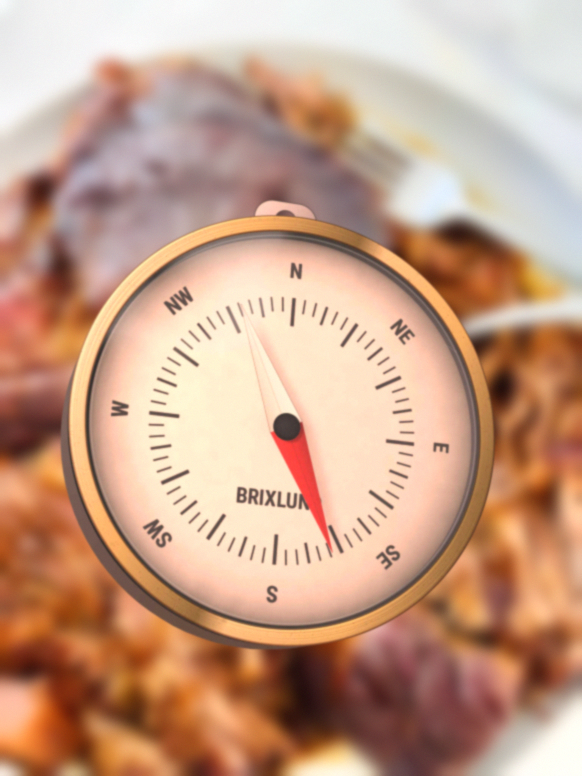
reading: ° 155
